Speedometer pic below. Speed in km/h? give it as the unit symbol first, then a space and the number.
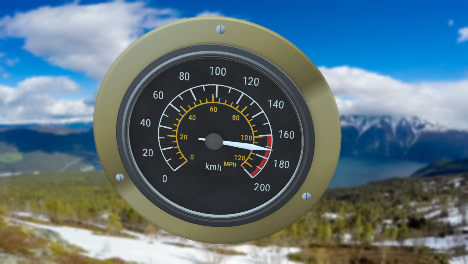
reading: km/h 170
